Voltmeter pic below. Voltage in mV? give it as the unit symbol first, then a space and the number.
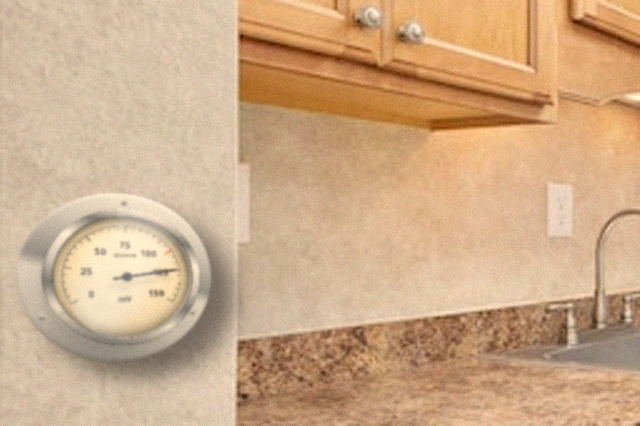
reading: mV 125
